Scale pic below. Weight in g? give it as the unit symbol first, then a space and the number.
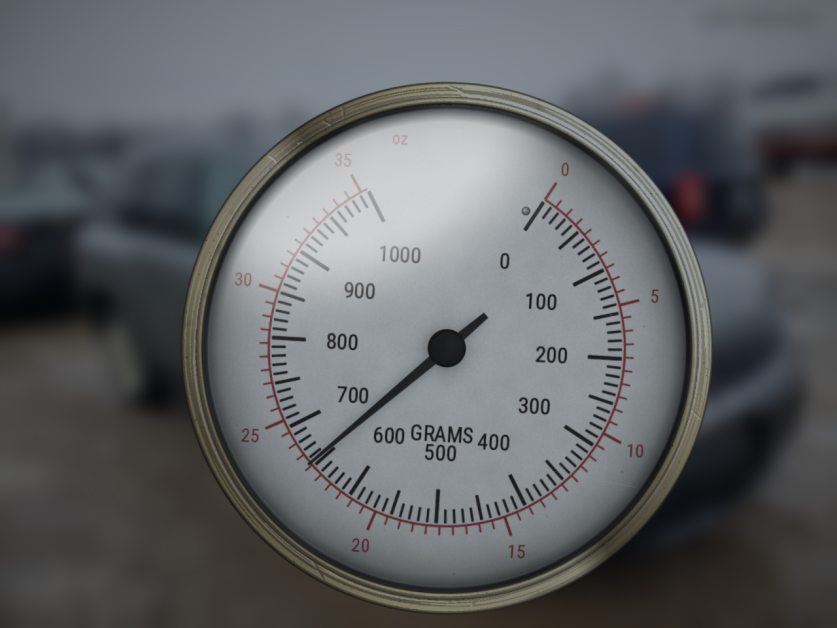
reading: g 655
